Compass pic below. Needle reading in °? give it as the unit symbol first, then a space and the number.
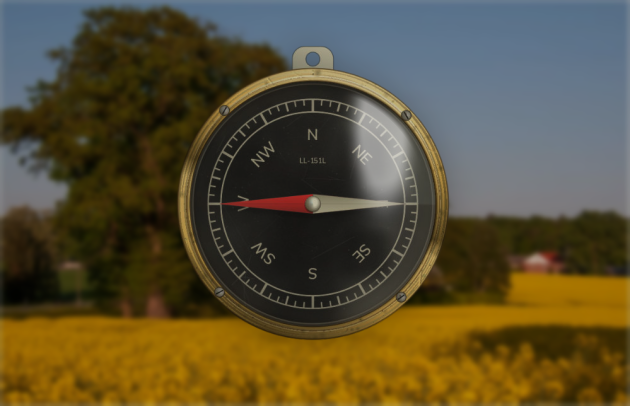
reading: ° 270
